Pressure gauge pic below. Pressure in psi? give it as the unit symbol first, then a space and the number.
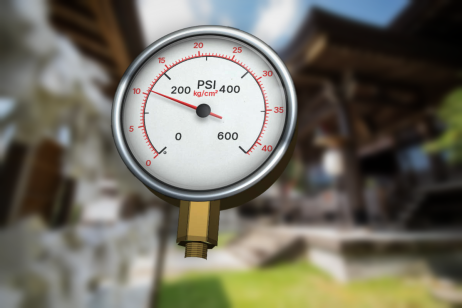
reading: psi 150
